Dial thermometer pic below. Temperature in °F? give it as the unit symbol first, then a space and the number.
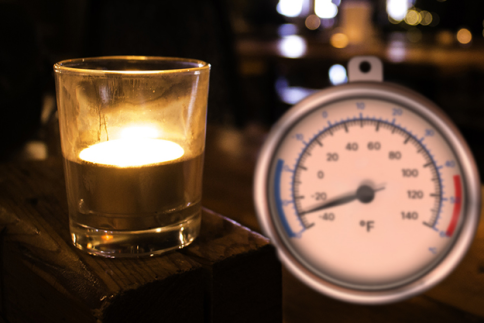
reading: °F -30
